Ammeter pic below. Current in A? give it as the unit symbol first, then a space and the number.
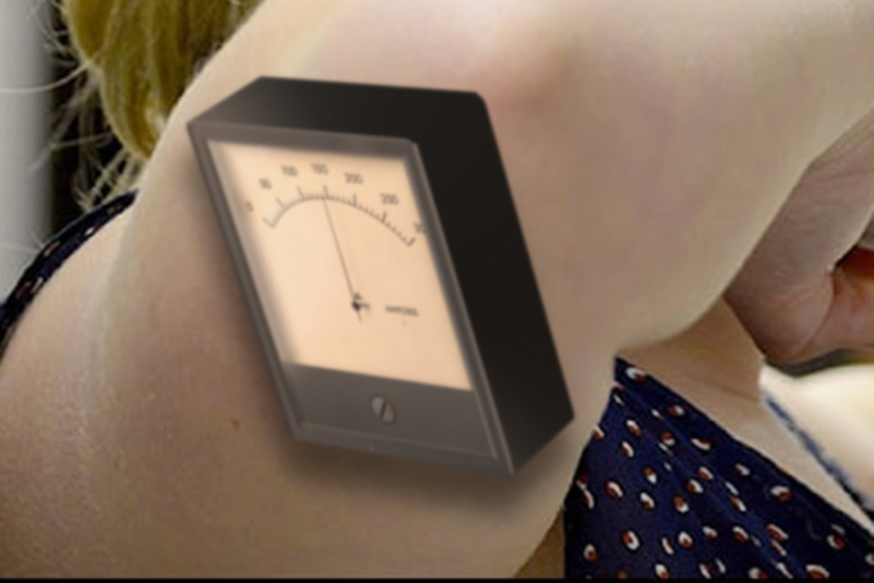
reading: A 150
